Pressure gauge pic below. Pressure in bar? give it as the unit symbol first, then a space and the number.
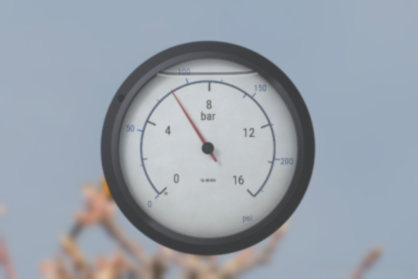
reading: bar 6
